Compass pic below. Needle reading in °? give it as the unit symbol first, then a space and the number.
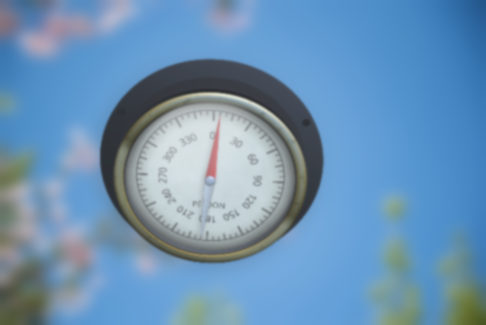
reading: ° 5
